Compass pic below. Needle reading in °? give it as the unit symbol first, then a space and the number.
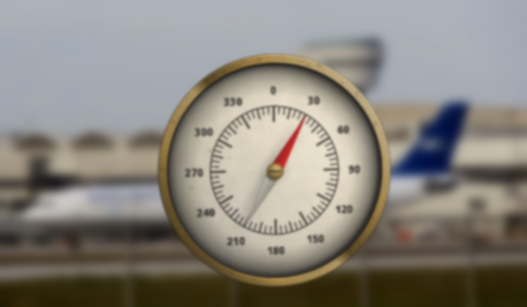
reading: ° 30
